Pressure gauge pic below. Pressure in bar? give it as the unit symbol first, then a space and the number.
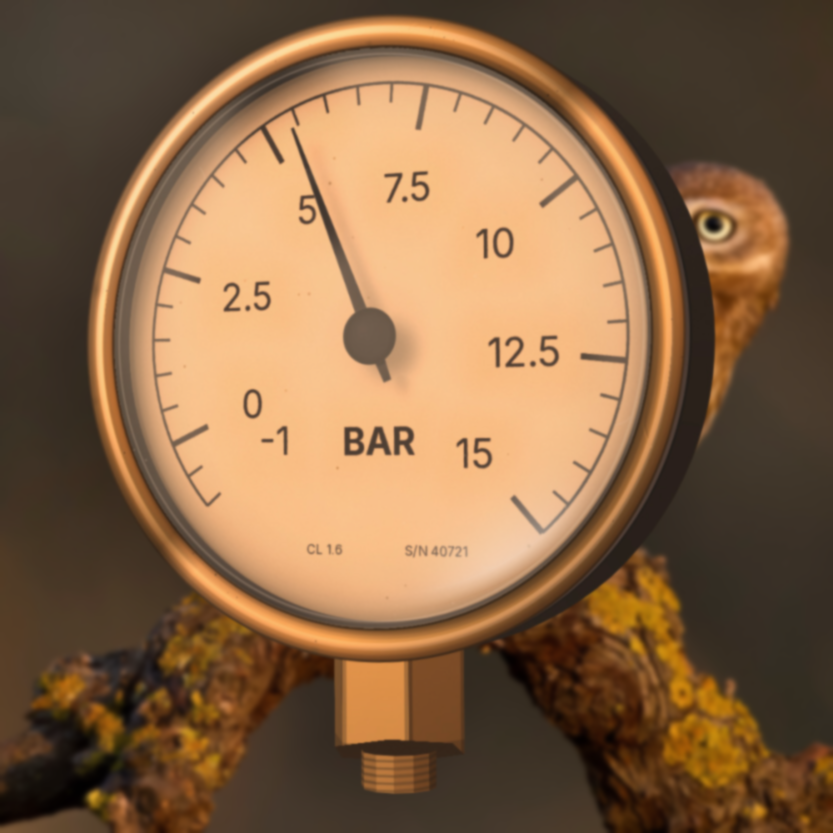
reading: bar 5.5
